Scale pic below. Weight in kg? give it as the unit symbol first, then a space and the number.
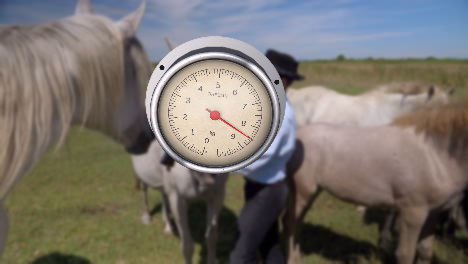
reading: kg 8.5
